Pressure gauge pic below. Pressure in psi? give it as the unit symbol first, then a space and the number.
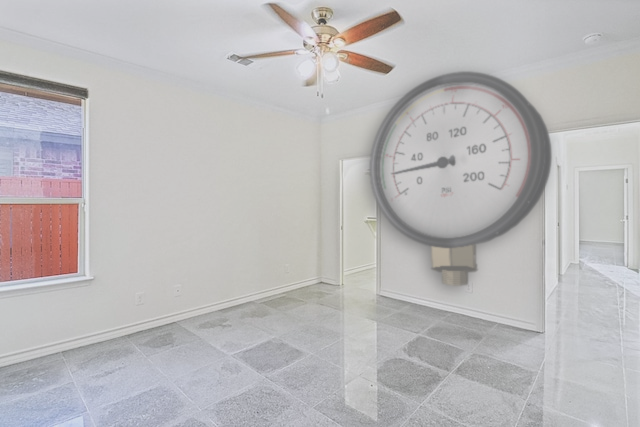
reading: psi 20
